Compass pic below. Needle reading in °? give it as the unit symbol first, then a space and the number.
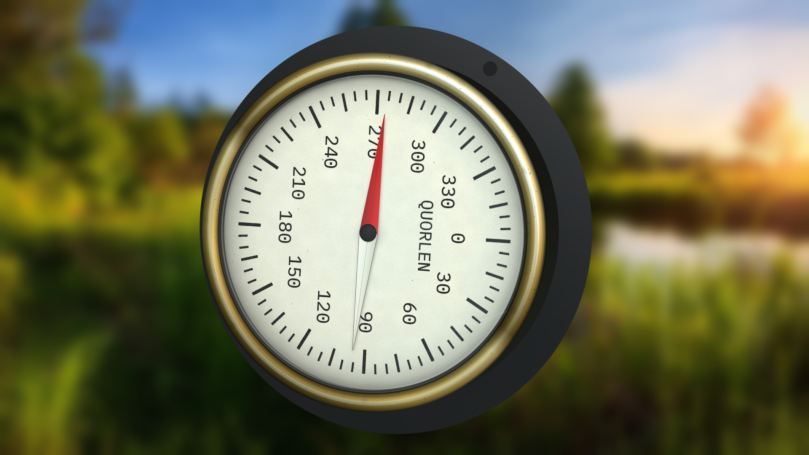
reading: ° 275
